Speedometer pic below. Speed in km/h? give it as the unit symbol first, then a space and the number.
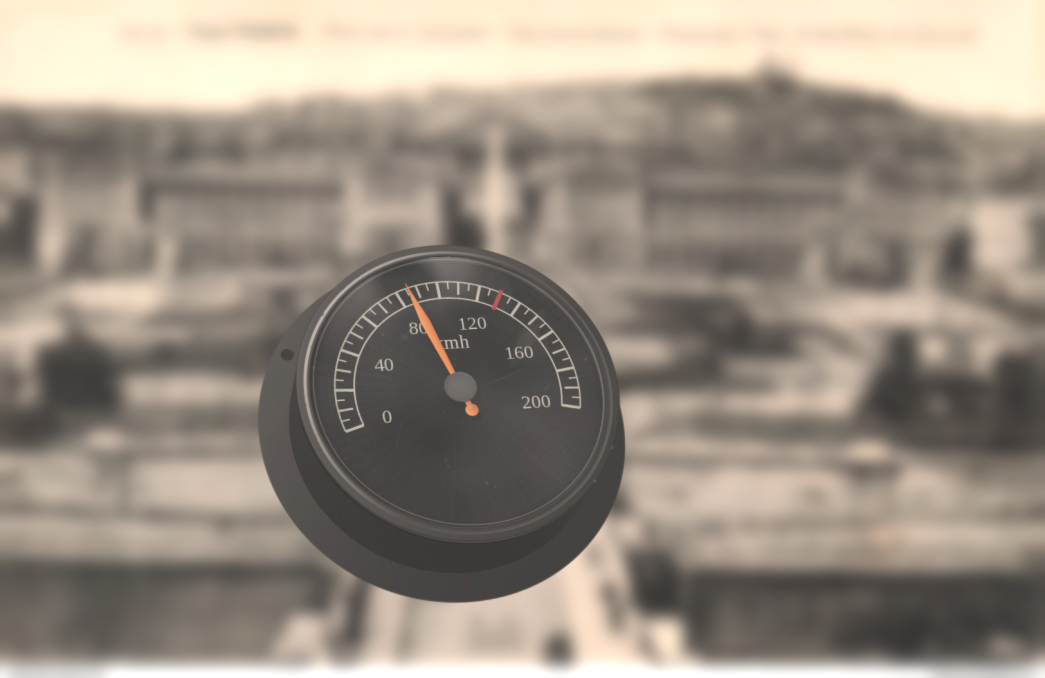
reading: km/h 85
